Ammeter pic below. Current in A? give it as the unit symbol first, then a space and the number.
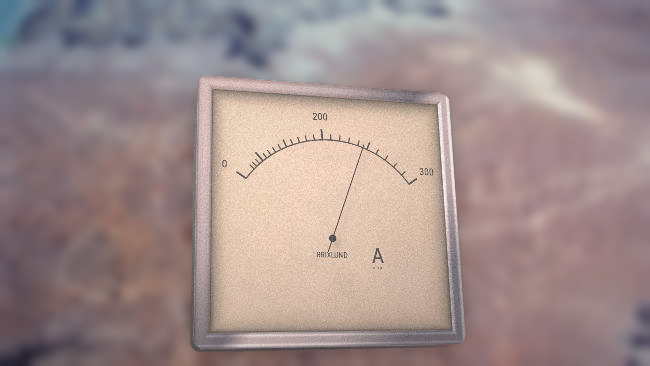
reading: A 245
